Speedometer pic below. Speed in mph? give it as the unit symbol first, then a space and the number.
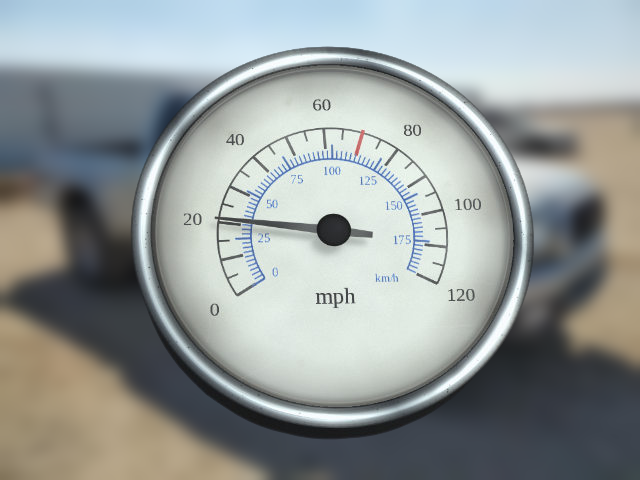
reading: mph 20
